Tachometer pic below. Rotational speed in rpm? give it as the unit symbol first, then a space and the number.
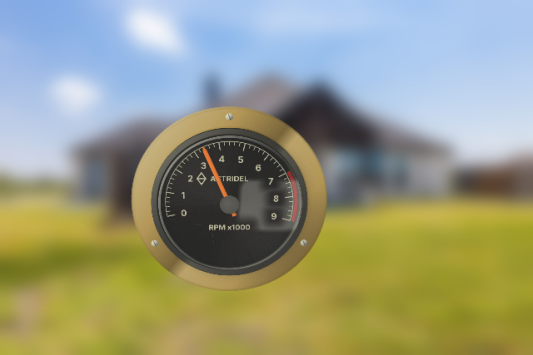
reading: rpm 3400
